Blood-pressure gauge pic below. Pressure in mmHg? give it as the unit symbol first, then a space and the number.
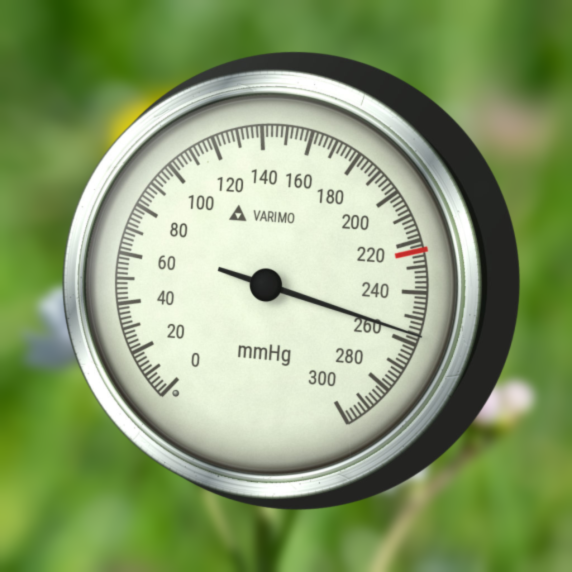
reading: mmHg 256
